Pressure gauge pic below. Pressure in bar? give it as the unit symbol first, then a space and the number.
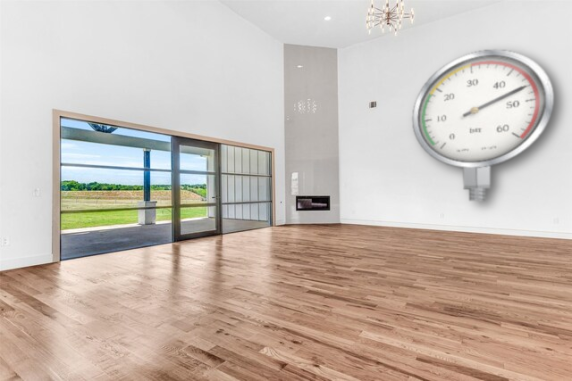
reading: bar 46
